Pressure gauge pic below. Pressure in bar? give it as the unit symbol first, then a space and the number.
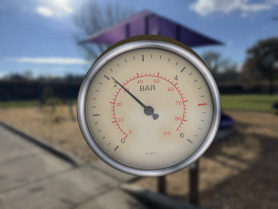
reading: bar 2.1
